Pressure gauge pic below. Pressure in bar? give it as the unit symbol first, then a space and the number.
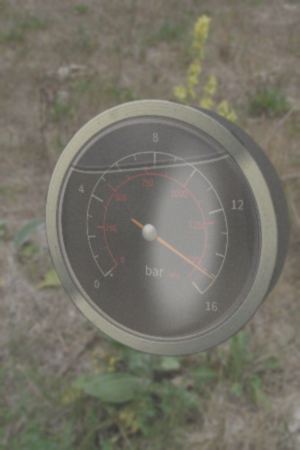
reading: bar 15
